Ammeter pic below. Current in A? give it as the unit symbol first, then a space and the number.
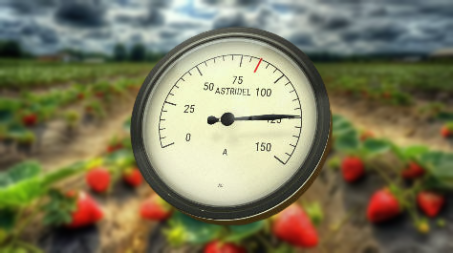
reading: A 125
